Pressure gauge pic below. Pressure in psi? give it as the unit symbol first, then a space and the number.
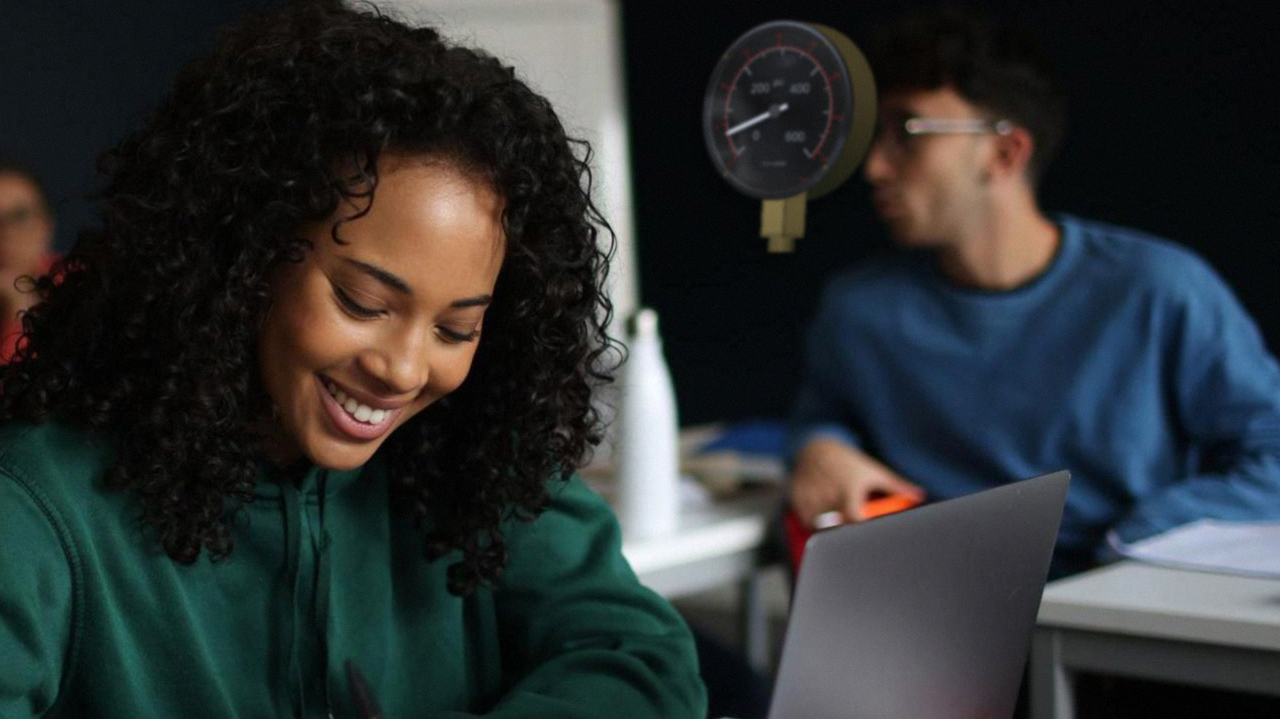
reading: psi 50
